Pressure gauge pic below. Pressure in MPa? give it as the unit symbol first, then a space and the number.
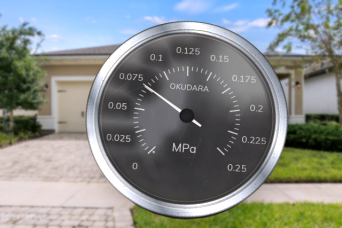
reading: MPa 0.075
